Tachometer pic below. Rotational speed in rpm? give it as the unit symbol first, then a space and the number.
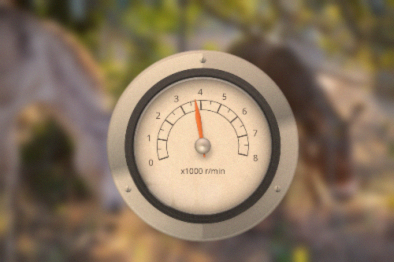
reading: rpm 3750
